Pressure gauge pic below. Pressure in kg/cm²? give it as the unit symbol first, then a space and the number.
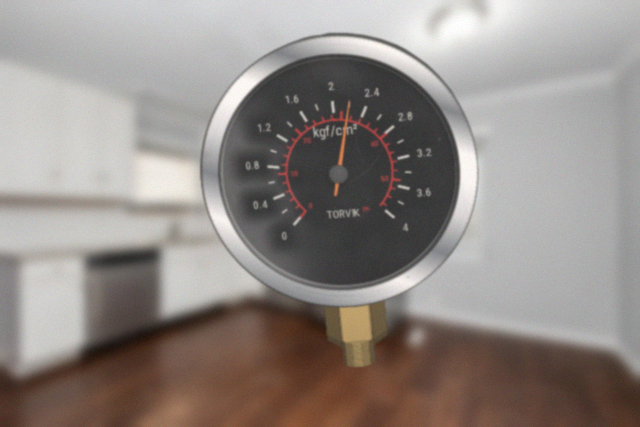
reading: kg/cm² 2.2
